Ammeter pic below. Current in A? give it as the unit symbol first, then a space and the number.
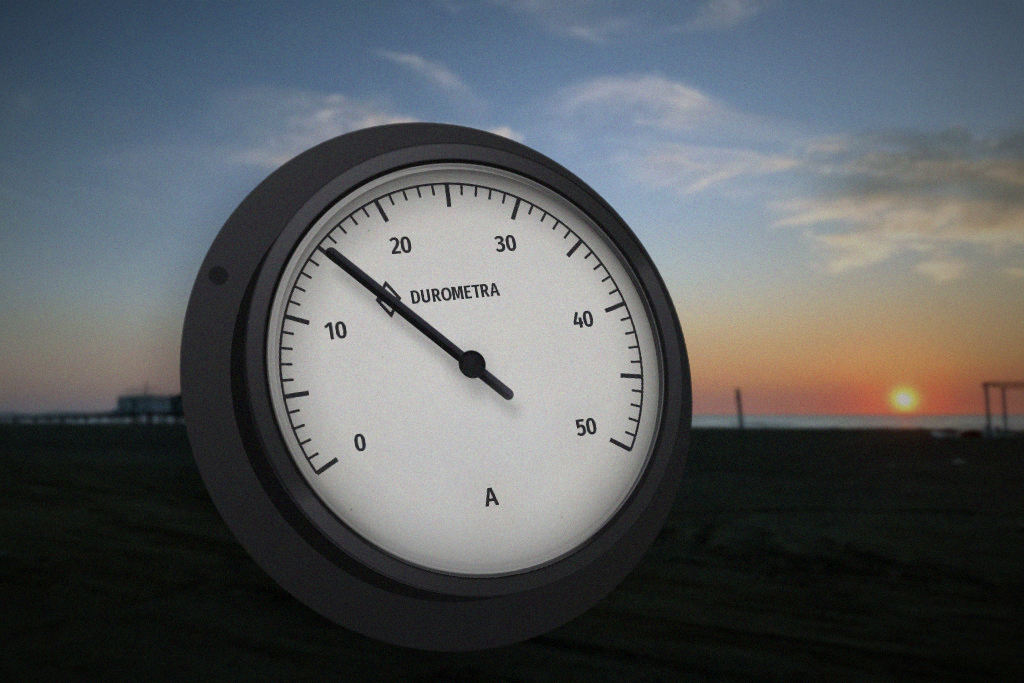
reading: A 15
